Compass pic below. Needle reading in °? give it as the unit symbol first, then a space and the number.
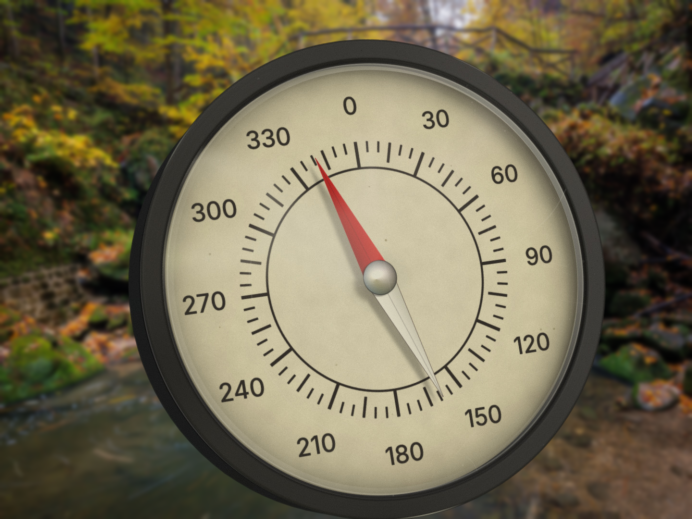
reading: ° 340
